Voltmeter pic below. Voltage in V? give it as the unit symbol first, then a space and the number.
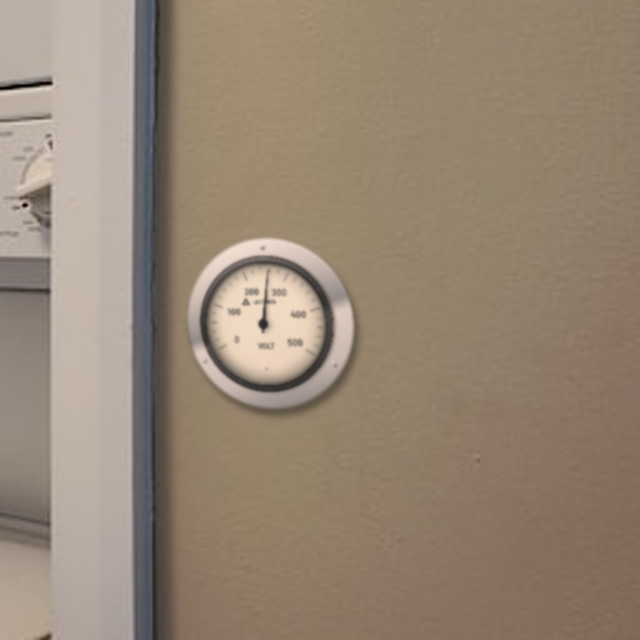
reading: V 260
